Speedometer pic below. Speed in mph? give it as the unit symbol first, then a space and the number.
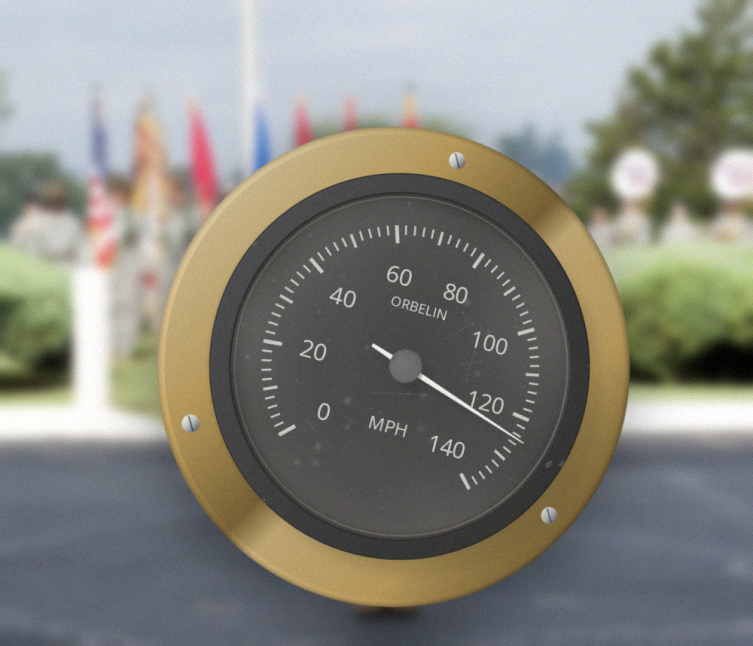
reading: mph 125
